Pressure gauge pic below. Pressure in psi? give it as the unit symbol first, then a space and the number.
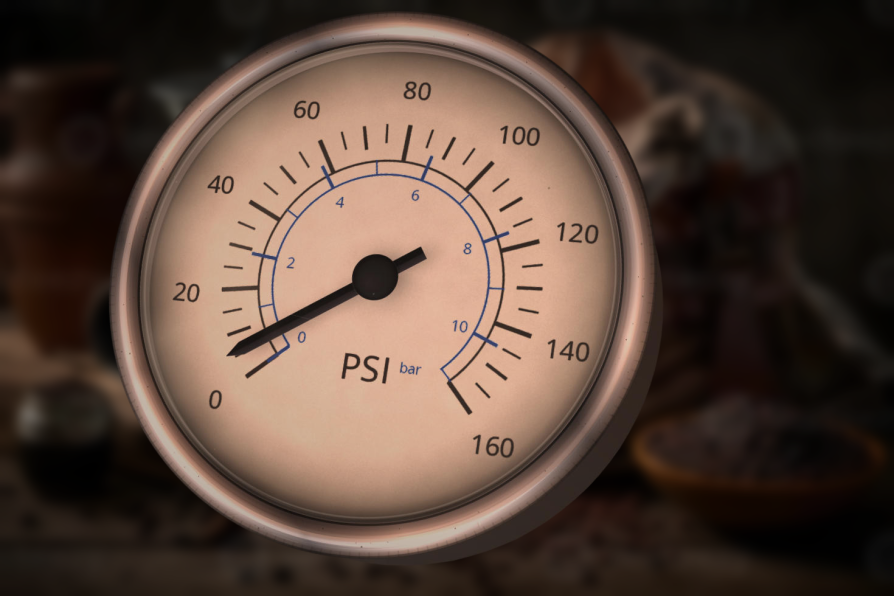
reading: psi 5
